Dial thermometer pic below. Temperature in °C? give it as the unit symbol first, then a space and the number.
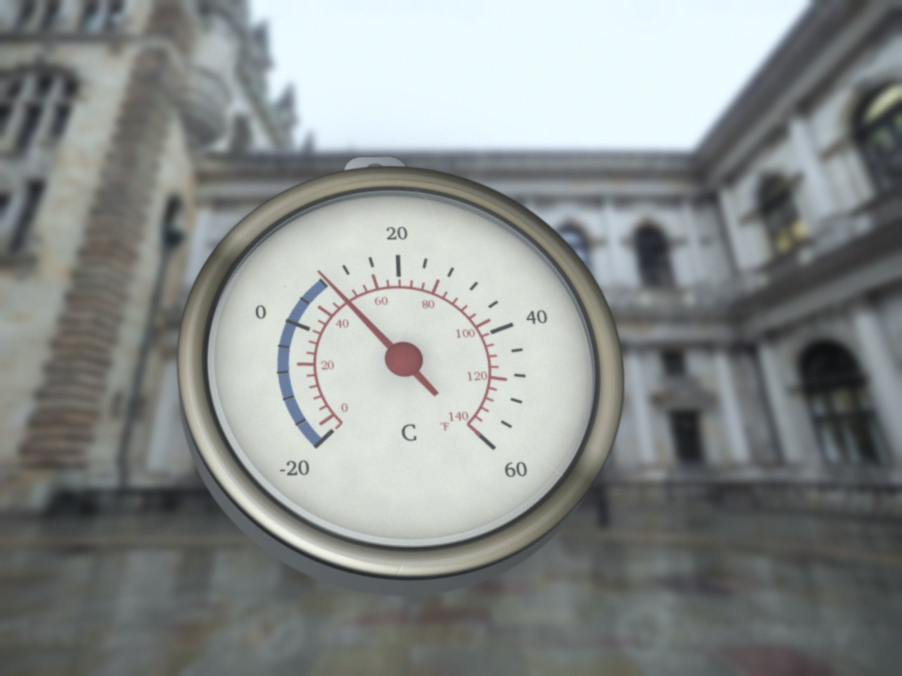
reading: °C 8
